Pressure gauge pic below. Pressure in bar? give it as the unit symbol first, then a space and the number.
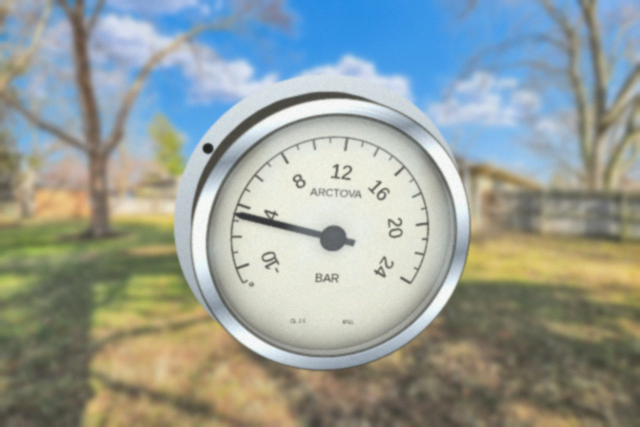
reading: bar 3.5
